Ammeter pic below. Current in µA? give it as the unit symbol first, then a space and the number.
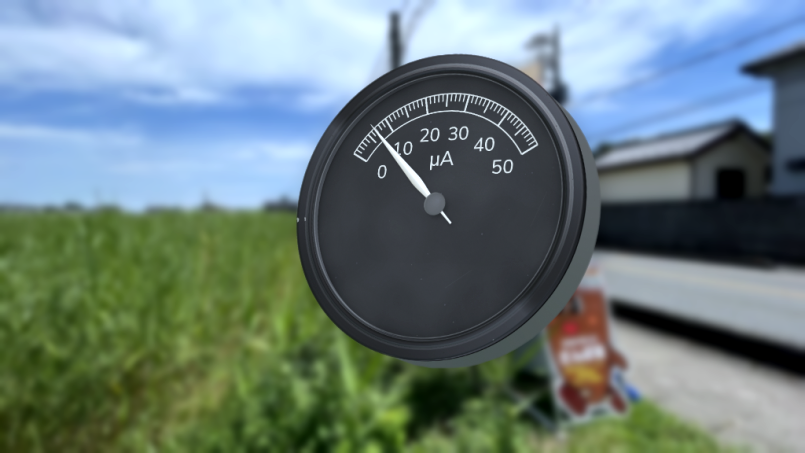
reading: µA 7
